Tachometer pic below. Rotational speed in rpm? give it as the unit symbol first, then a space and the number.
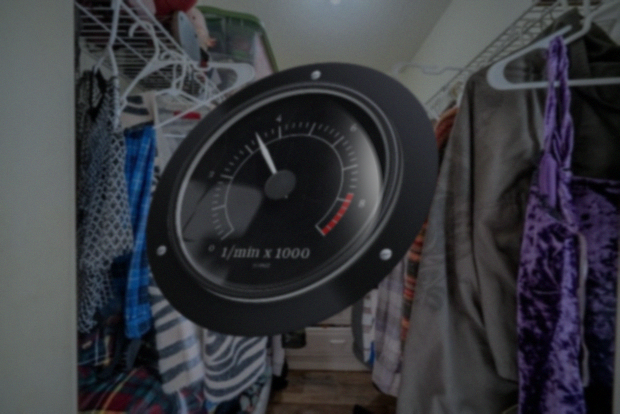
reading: rpm 3400
